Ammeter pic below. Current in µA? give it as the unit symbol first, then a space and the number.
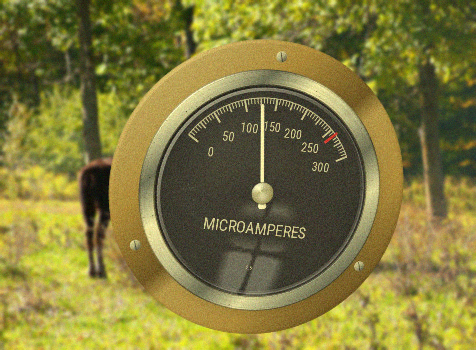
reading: µA 125
